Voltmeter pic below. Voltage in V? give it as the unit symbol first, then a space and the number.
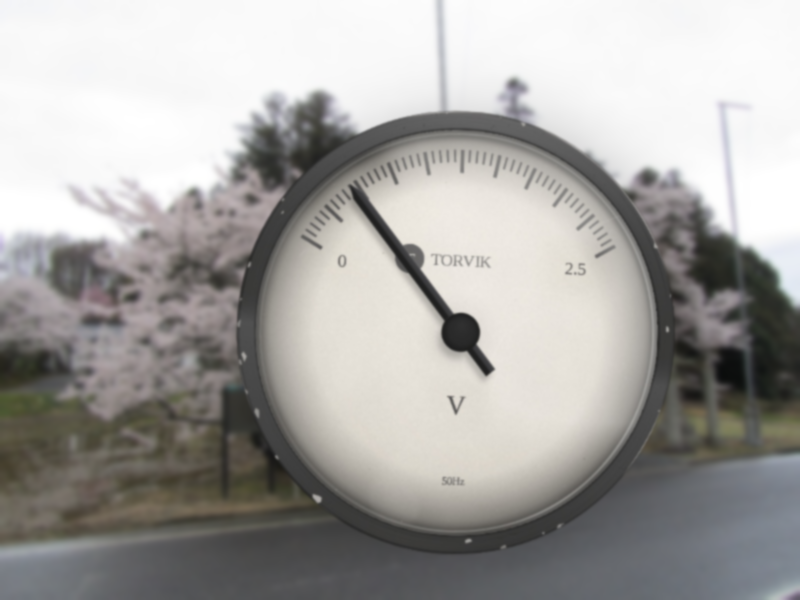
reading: V 0.45
